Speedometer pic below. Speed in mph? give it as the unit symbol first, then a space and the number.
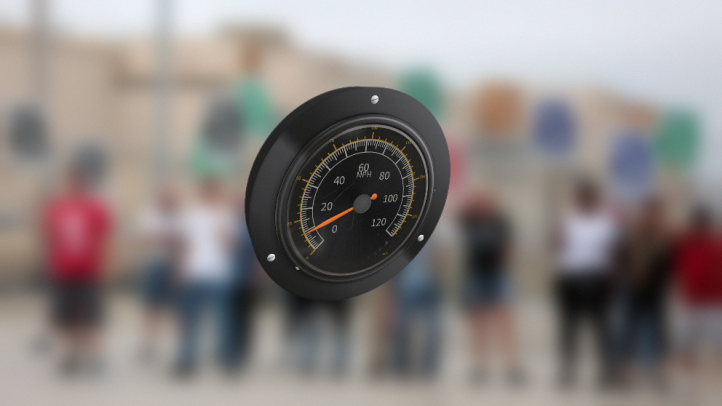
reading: mph 10
